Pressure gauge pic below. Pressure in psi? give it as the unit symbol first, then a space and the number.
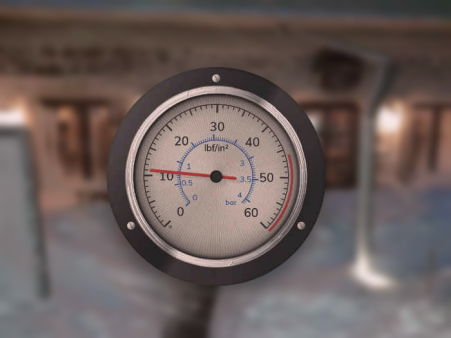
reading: psi 11
